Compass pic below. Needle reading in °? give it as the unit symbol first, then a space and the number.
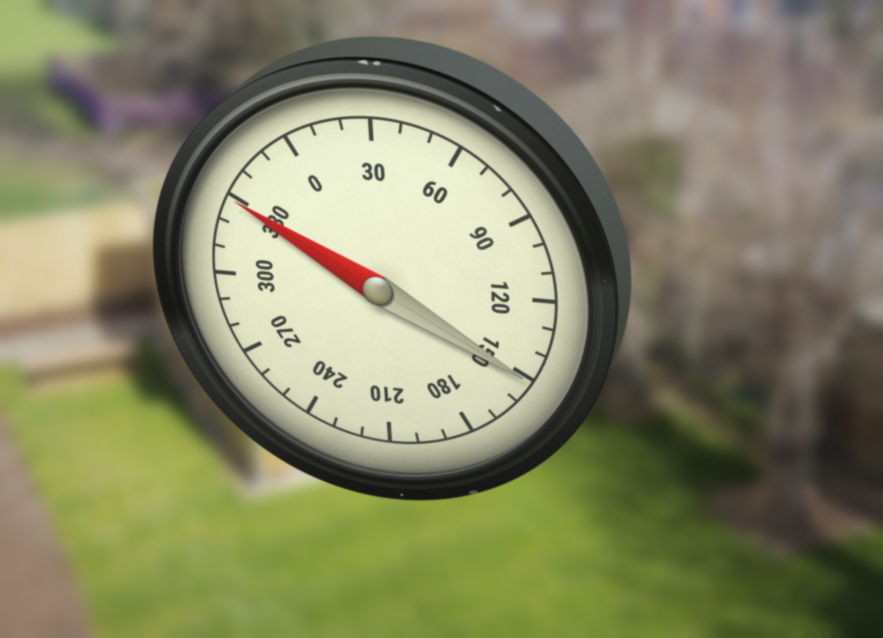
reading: ° 330
